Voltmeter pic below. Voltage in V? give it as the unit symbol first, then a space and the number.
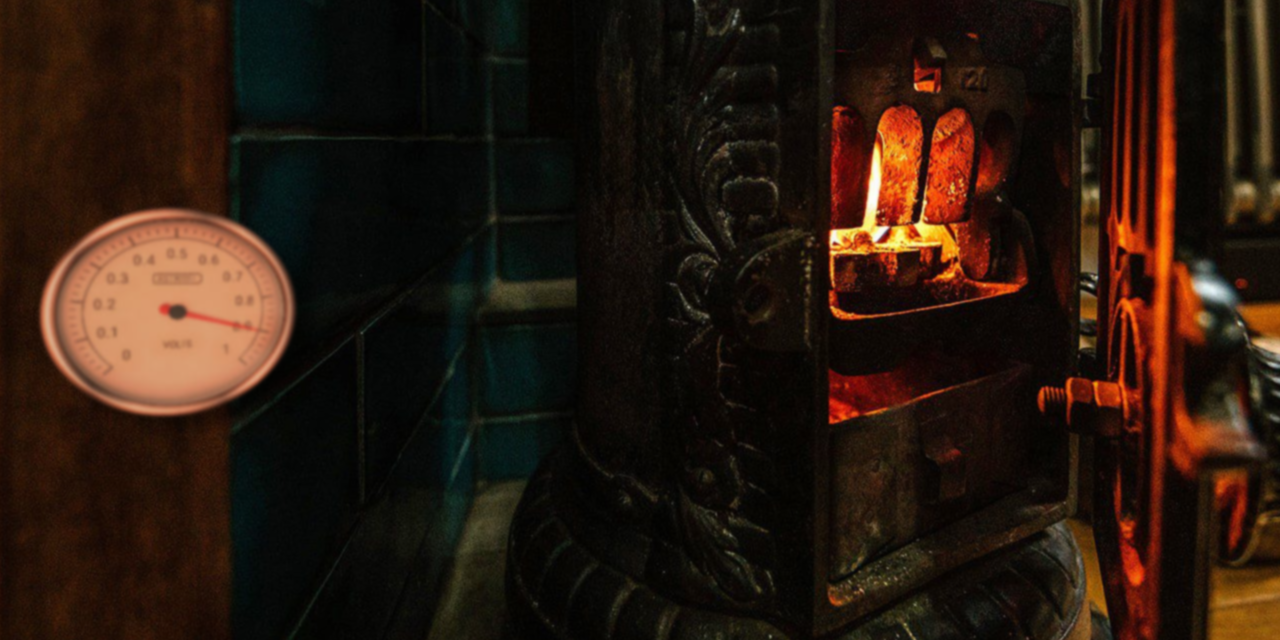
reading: V 0.9
